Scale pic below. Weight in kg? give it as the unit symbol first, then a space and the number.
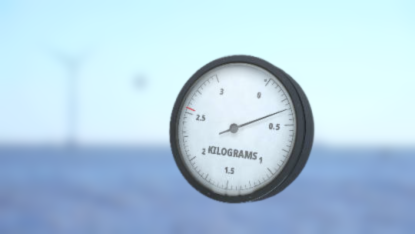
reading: kg 0.35
